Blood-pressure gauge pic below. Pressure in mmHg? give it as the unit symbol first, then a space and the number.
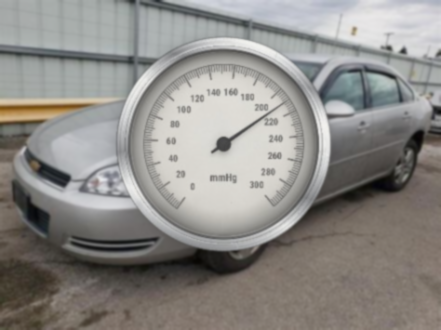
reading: mmHg 210
